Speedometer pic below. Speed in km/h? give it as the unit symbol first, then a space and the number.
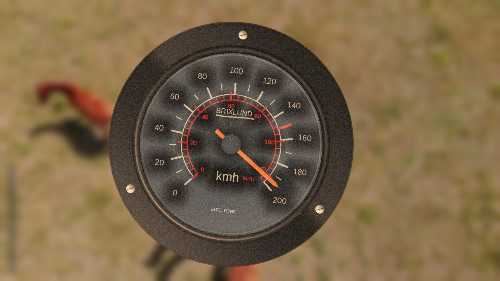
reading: km/h 195
